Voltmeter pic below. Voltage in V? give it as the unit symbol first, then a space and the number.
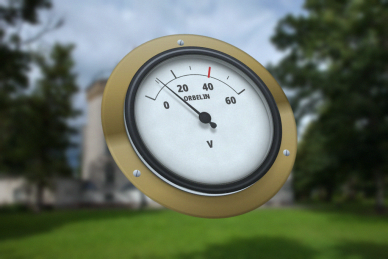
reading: V 10
